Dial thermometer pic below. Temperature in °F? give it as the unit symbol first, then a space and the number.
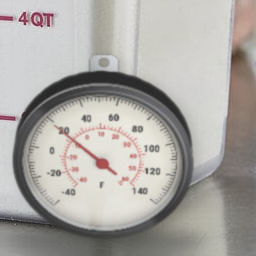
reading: °F 20
